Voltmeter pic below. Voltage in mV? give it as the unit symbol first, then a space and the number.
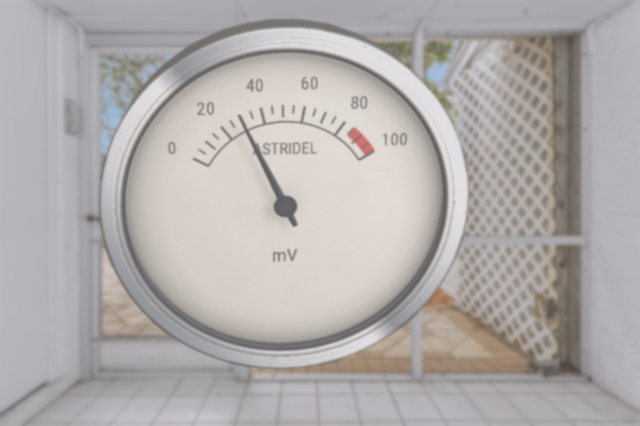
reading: mV 30
